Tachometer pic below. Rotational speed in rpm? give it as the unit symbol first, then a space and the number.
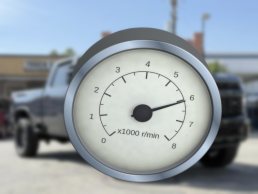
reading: rpm 6000
